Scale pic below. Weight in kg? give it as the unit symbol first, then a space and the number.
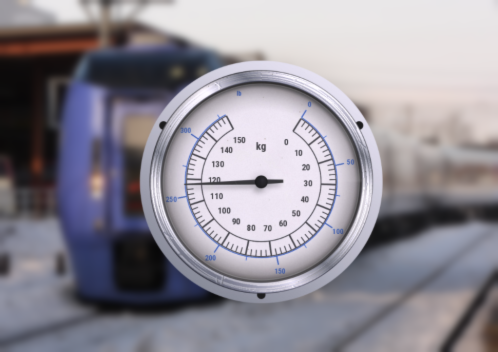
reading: kg 118
